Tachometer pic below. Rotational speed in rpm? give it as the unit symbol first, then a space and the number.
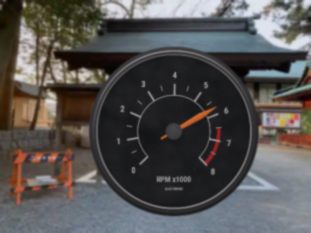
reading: rpm 5750
